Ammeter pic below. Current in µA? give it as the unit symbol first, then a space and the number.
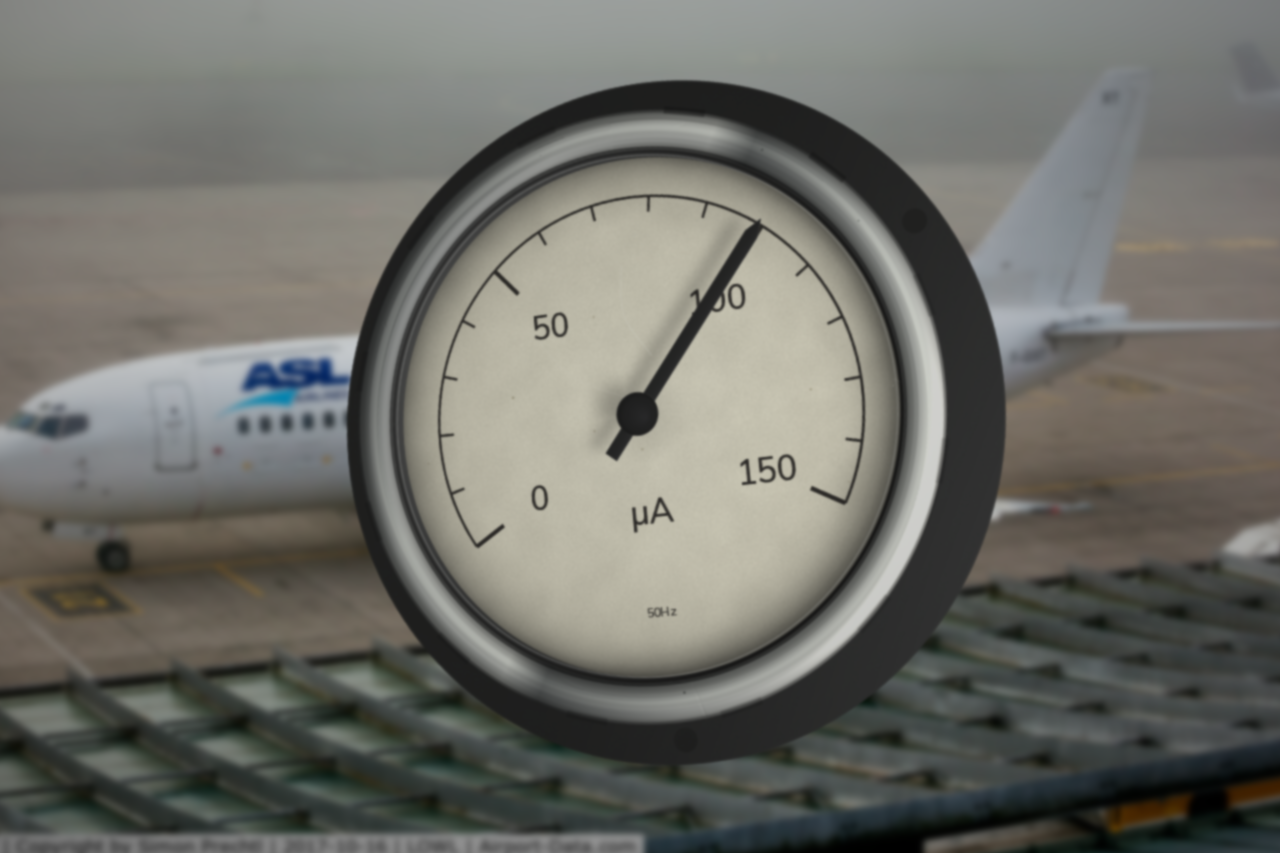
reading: µA 100
